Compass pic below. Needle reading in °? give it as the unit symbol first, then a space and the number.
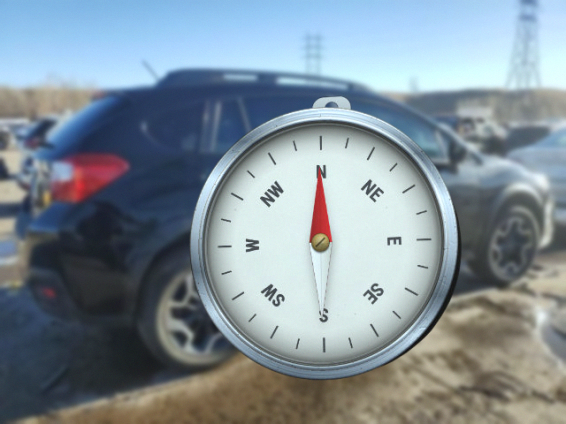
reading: ° 0
